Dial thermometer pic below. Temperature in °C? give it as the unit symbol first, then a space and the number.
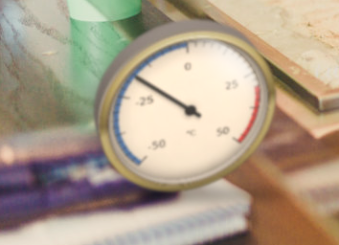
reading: °C -17.5
